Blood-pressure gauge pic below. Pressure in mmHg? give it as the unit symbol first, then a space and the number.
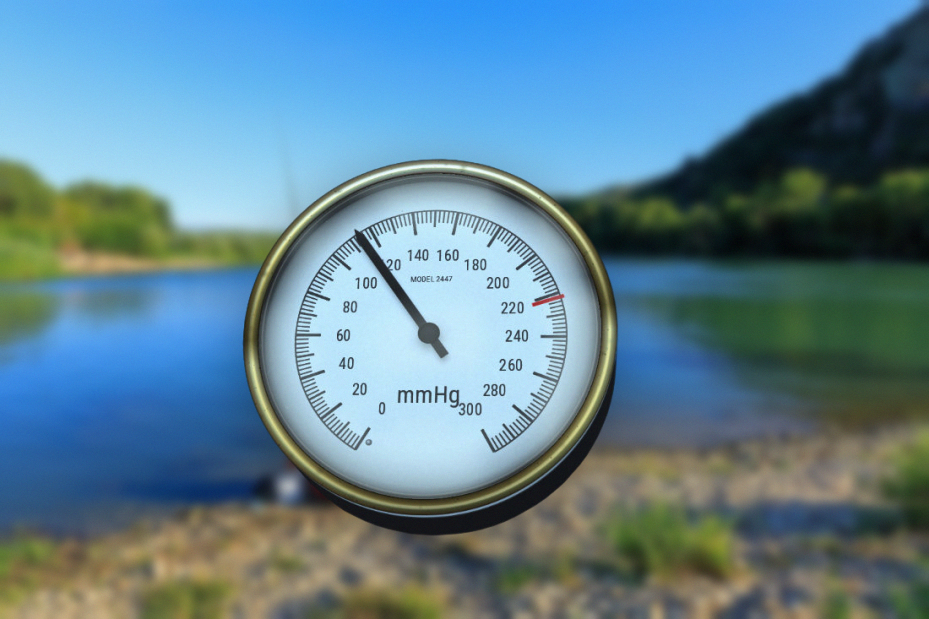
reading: mmHg 114
